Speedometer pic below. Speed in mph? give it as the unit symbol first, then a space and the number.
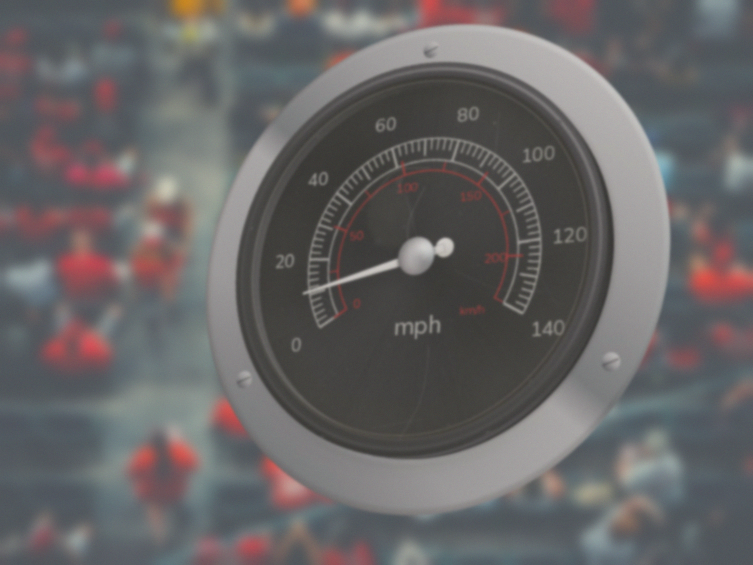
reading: mph 10
